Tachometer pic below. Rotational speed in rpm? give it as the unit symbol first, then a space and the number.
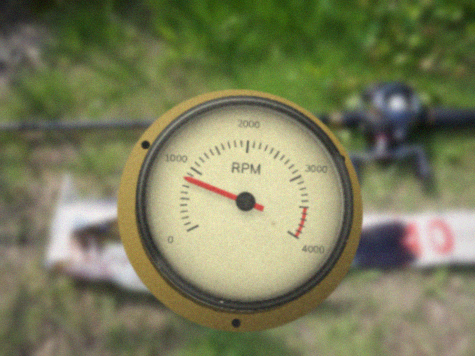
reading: rpm 800
